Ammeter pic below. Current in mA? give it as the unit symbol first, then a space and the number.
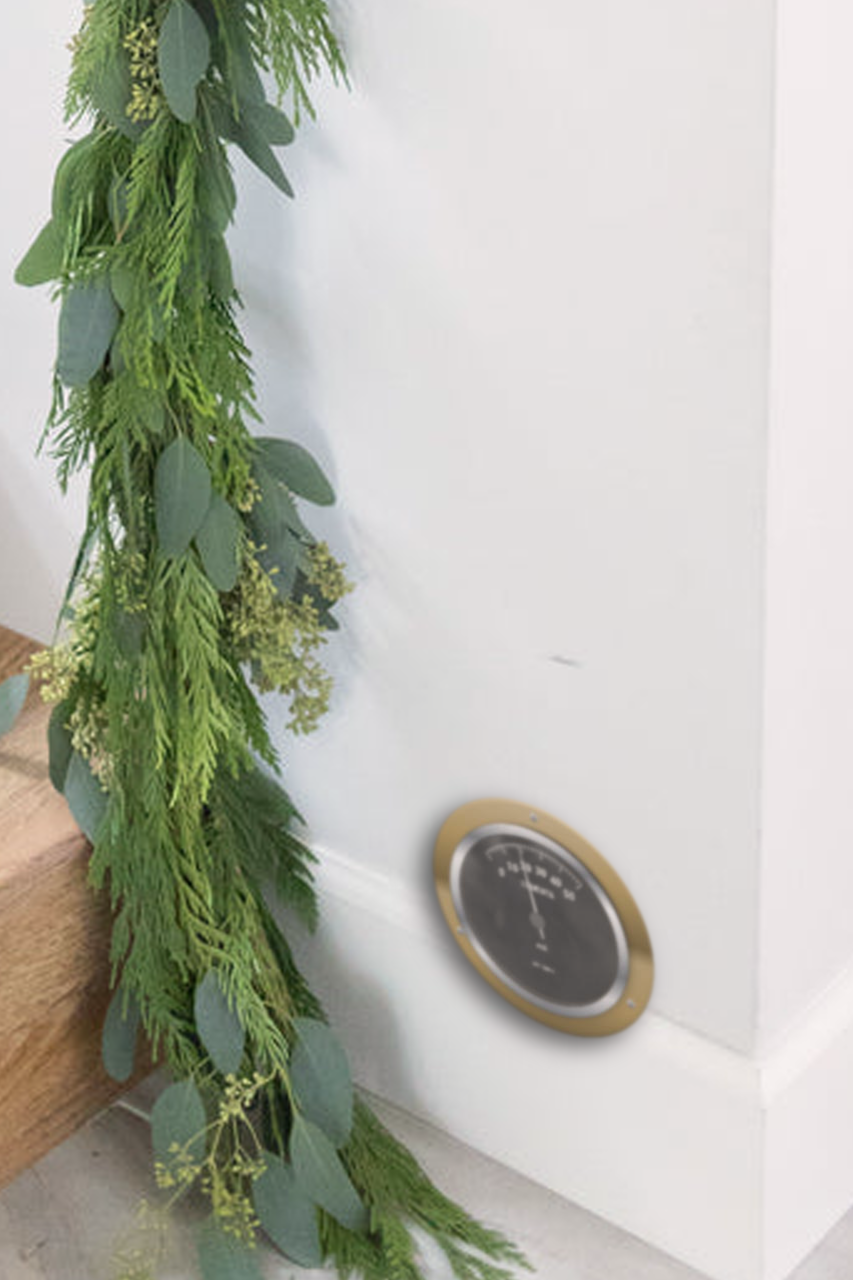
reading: mA 20
